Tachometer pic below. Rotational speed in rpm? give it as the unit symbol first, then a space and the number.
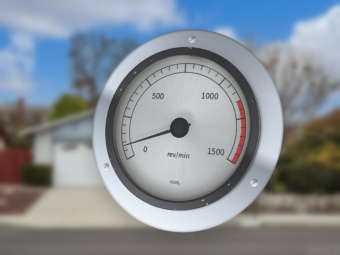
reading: rpm 75
